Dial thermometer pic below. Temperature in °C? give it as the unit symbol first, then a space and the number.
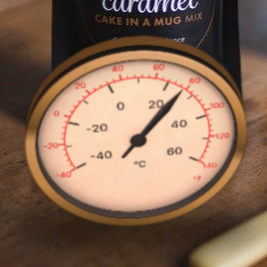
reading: °C 25
